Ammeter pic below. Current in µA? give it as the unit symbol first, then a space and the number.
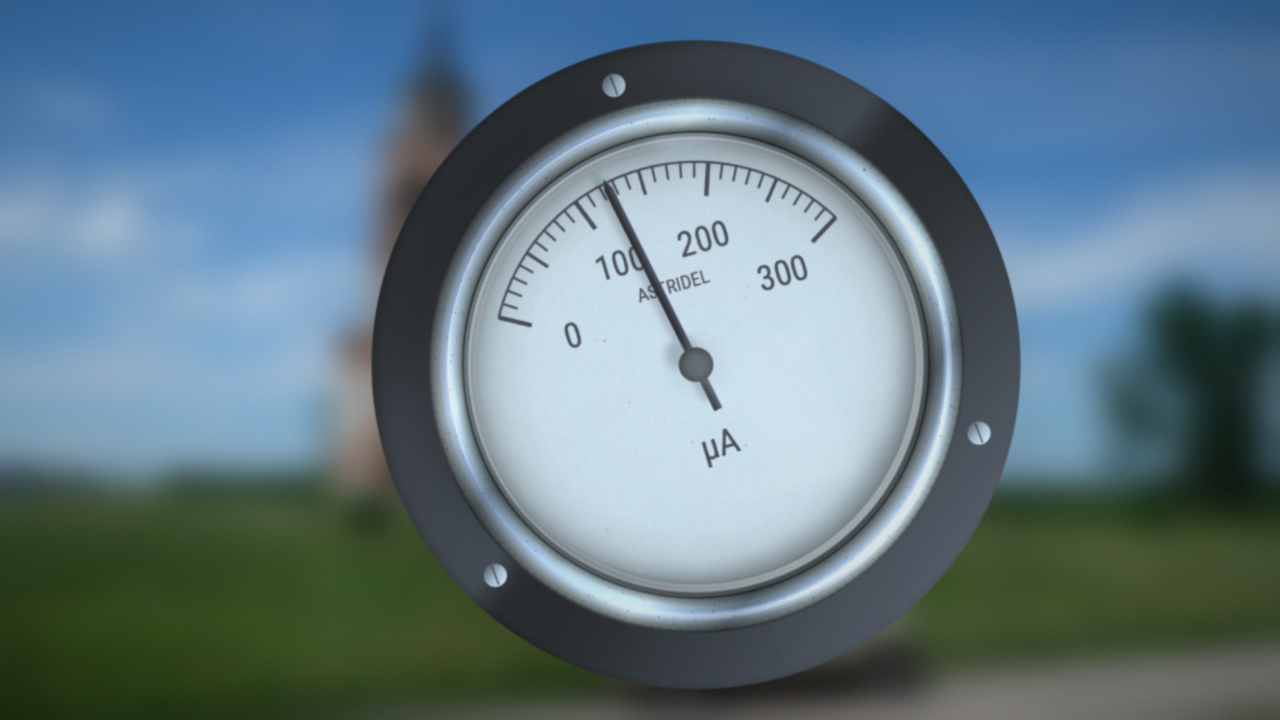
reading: µA 125
